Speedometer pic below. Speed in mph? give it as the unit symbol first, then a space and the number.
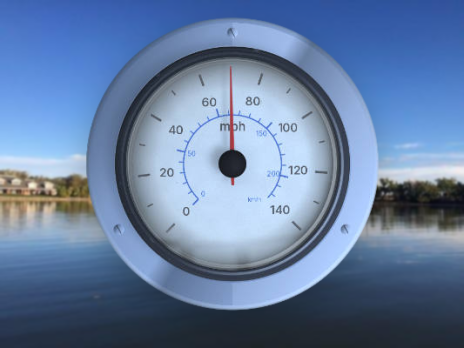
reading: mph 70
